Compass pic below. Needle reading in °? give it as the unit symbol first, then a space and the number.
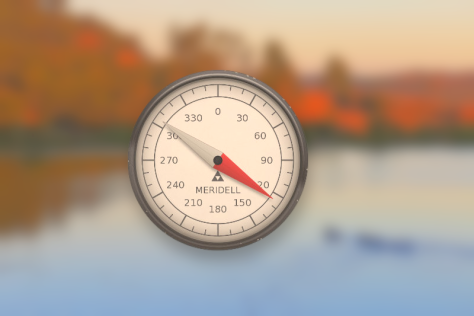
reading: ° 125
